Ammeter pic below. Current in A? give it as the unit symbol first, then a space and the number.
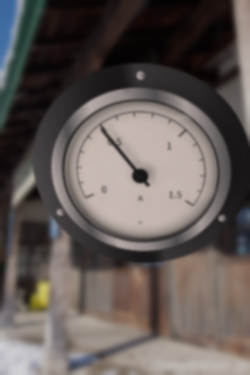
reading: A 0.5
